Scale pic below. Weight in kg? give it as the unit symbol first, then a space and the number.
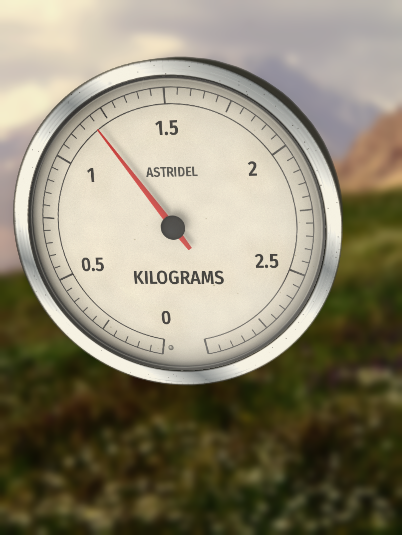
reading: kg 1.2
